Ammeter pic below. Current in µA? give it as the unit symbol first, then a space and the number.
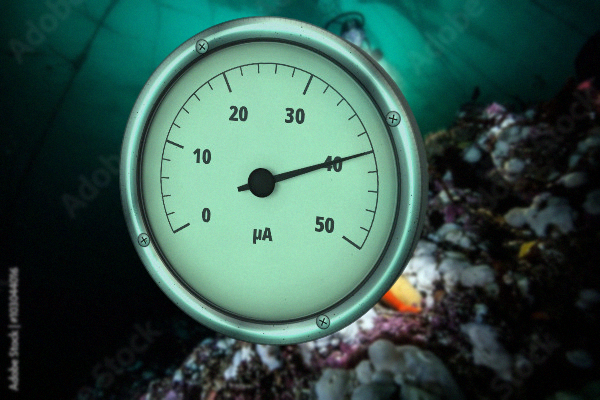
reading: µA 40
